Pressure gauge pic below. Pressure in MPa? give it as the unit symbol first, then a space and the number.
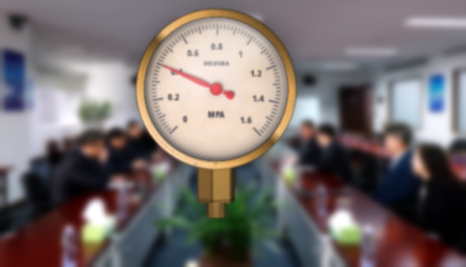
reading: MPa 0.4
